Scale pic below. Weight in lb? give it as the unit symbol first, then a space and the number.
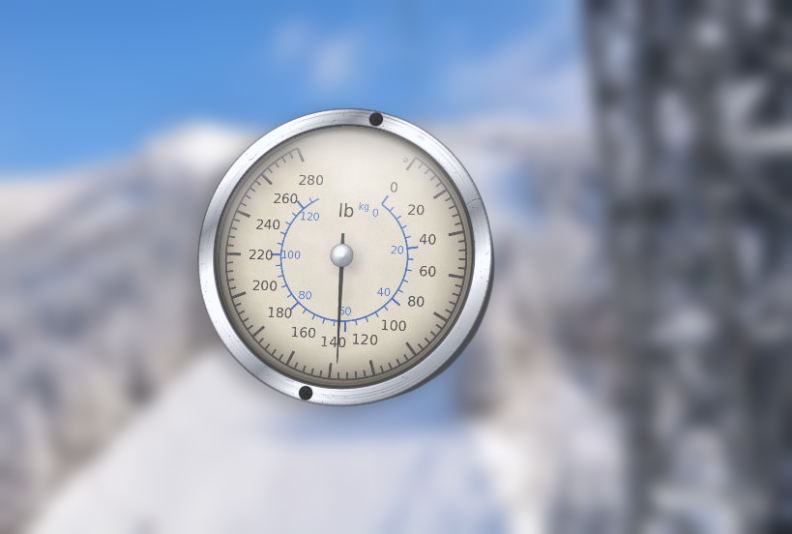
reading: lb 136
